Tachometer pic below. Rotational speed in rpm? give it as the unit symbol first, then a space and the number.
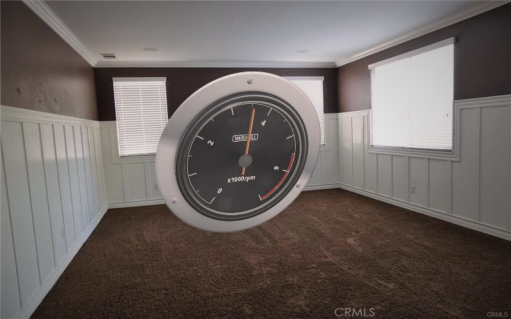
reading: rpm 3500
